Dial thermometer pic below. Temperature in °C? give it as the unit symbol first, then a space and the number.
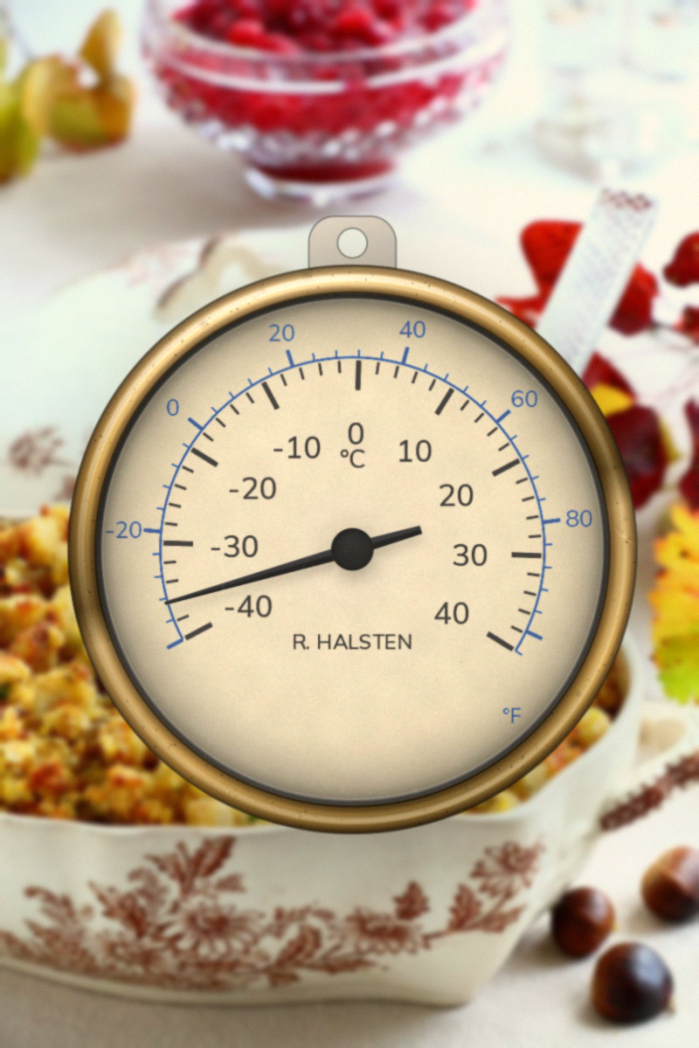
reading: °C -36
